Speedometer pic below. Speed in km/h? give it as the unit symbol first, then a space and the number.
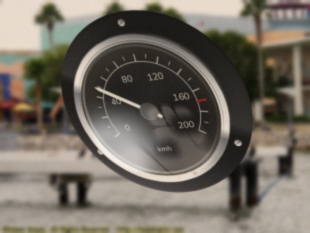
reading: km/h 50
